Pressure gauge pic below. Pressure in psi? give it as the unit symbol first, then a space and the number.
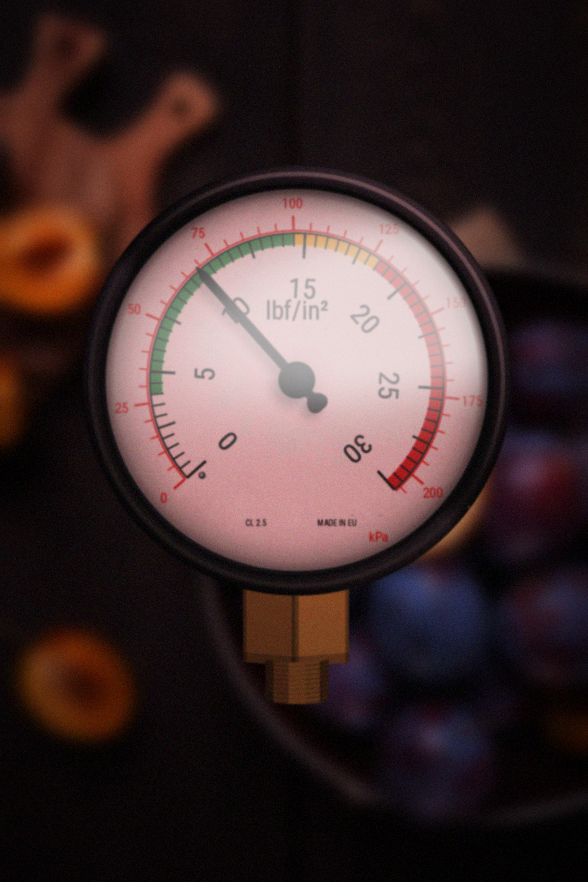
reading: psi 10
